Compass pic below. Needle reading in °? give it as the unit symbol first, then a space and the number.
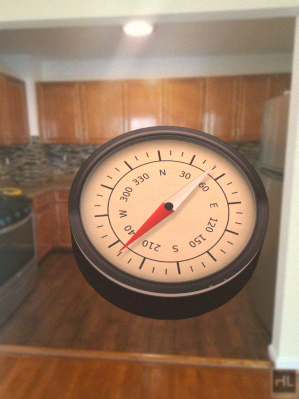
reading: ° 230
